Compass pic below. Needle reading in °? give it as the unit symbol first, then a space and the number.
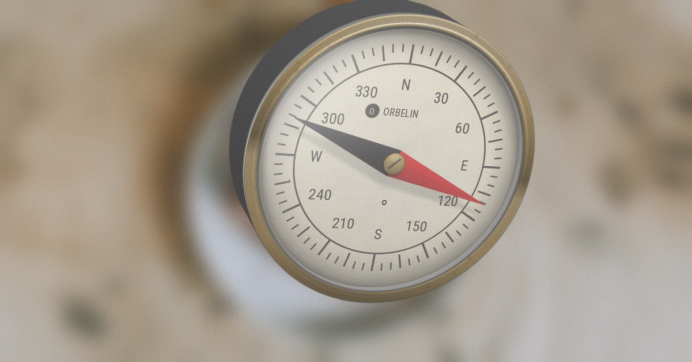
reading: ° 110
